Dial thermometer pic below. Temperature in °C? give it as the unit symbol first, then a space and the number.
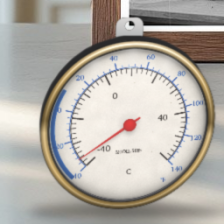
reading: °C -36
